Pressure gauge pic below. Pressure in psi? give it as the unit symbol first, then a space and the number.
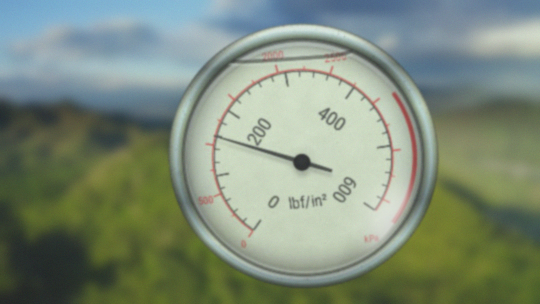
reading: psi 160
